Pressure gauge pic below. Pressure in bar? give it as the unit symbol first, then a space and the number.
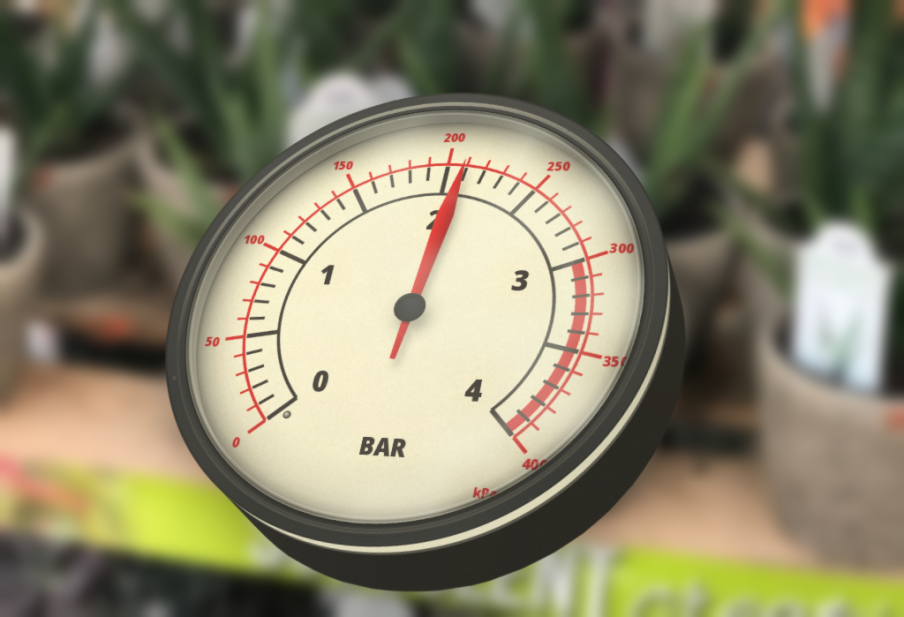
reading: bar 2.1
